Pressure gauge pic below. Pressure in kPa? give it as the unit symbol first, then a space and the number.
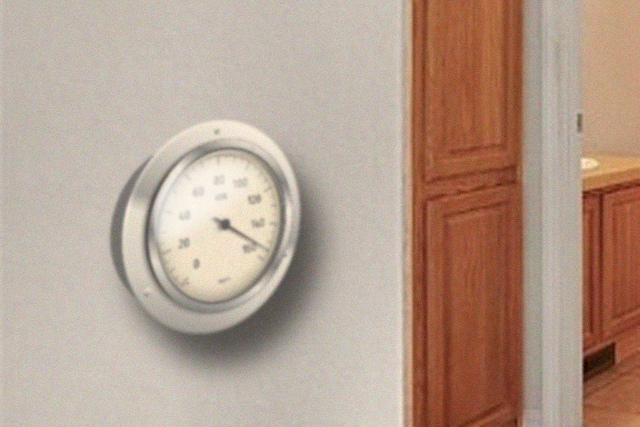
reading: kPa 155
